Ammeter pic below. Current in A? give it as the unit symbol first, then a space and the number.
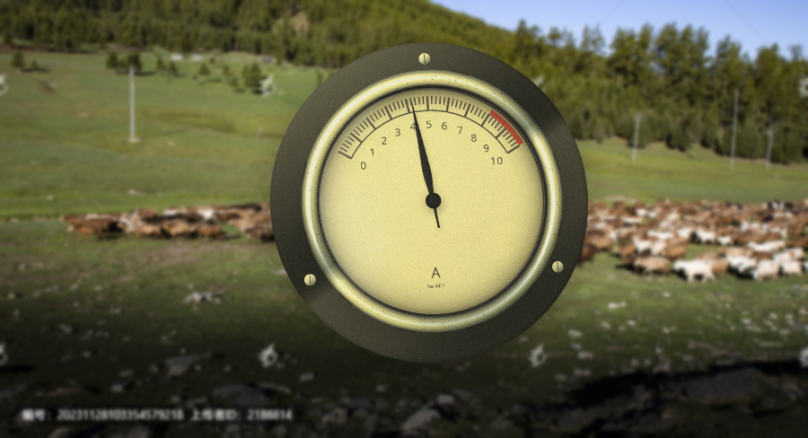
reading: A 4.2
